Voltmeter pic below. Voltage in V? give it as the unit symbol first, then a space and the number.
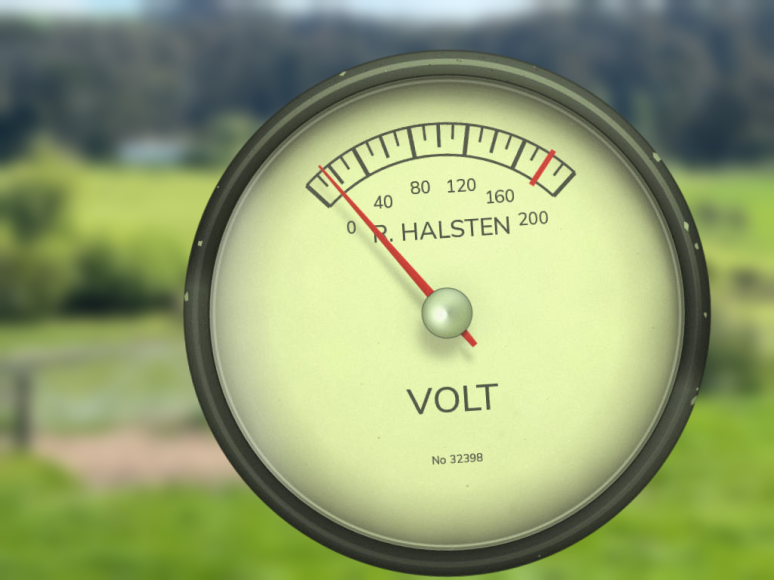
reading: V 15
